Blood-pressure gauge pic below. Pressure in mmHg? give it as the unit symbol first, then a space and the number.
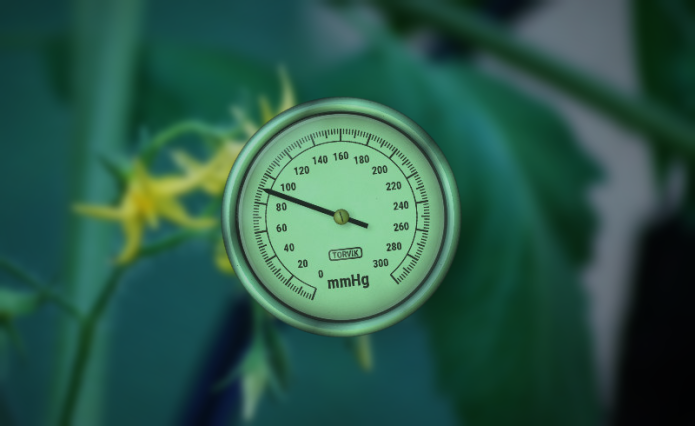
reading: mmHg 90
